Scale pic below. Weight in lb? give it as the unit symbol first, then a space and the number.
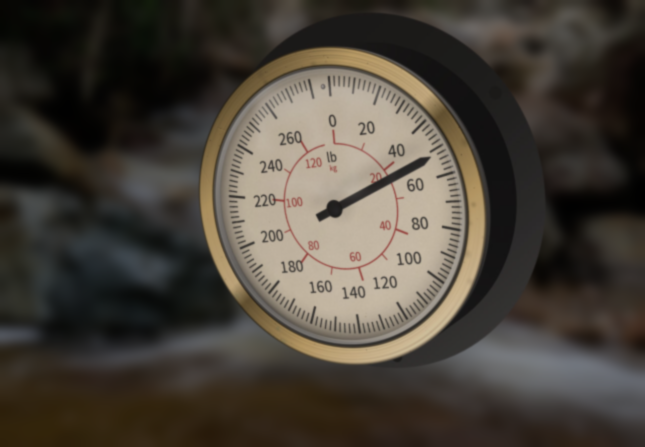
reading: lb 52
